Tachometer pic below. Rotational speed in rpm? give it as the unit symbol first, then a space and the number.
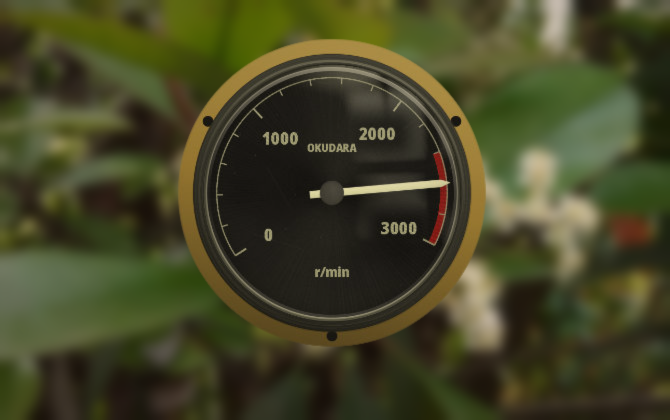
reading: rpm 2600
